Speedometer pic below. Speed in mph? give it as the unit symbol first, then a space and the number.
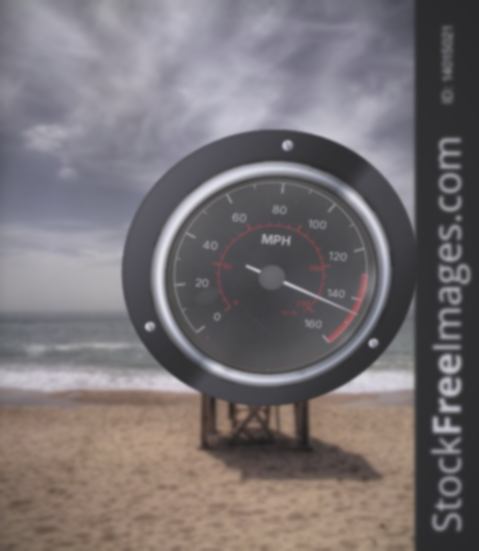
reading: mph 145
